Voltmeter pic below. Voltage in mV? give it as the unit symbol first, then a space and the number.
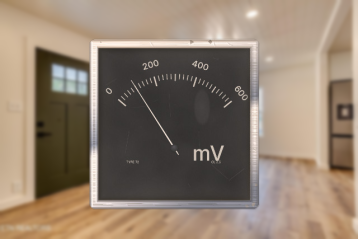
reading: mV 100
